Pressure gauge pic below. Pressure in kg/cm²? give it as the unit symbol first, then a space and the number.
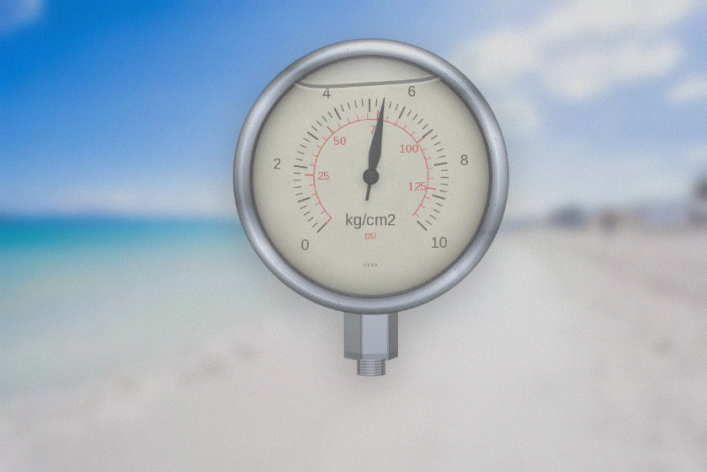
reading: kg/cm² 5.4
